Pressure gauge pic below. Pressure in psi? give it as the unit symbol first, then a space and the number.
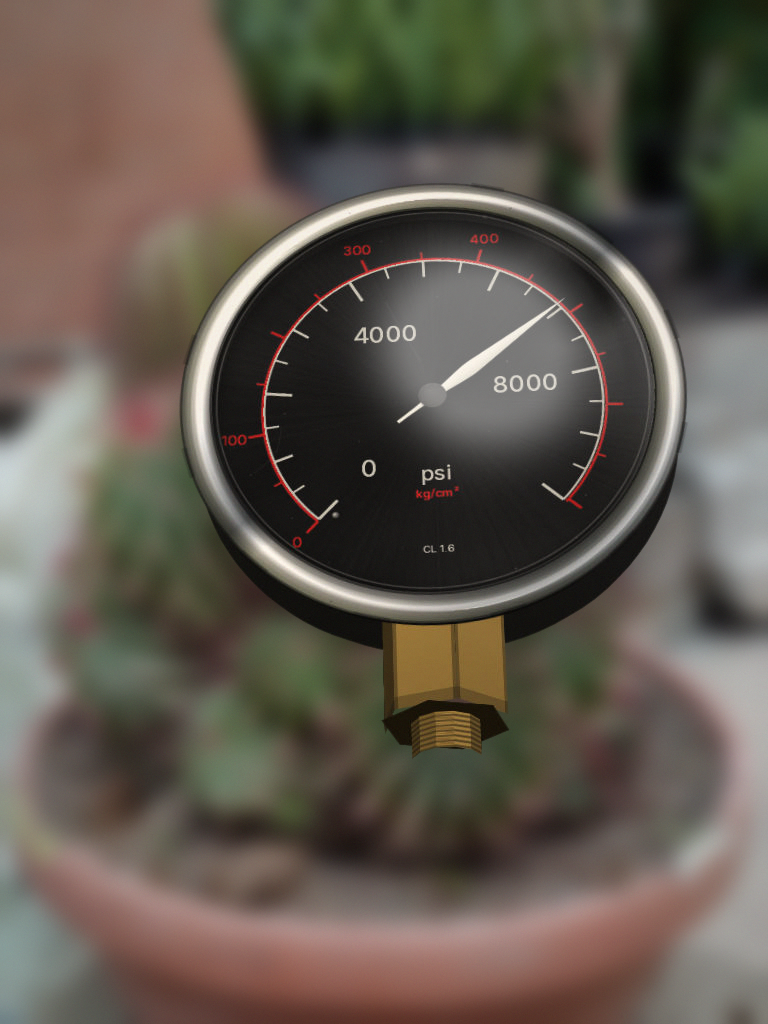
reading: psi 7000
